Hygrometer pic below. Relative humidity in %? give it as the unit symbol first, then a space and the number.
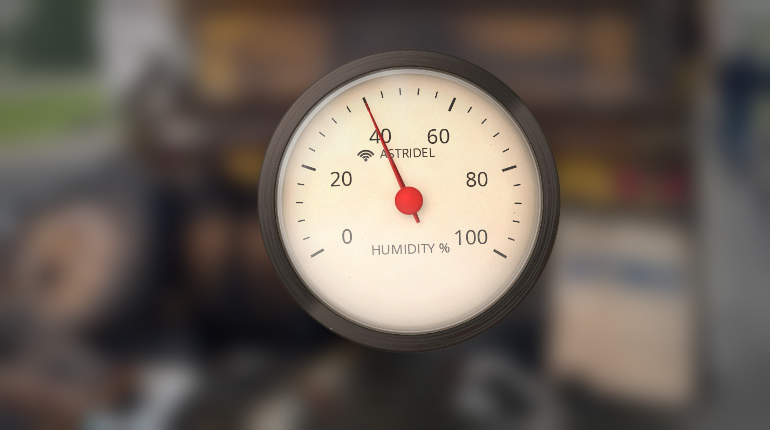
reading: % 40
